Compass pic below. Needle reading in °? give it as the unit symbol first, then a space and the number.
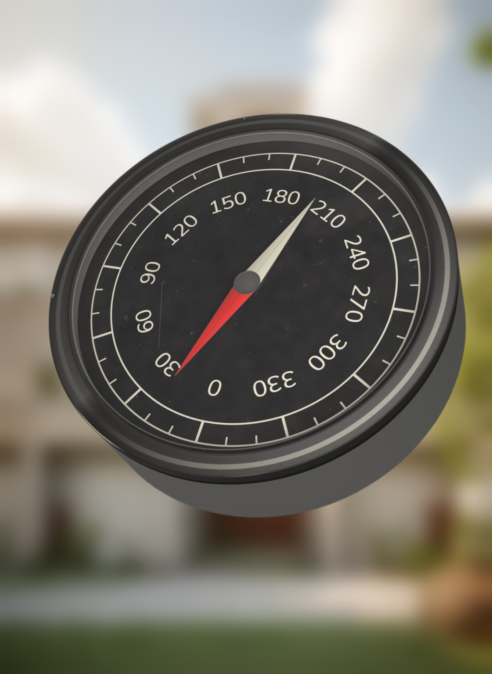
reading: ° 20
